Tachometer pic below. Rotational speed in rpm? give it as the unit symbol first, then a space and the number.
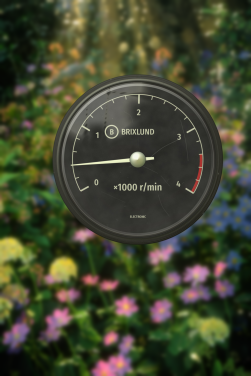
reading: rpm 400
